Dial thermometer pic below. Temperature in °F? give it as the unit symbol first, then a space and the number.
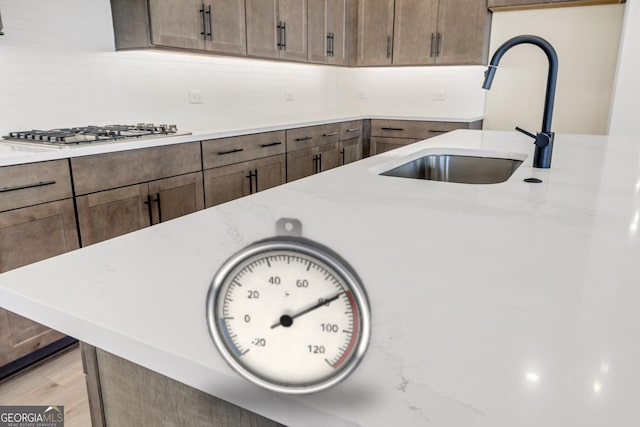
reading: °F 80
